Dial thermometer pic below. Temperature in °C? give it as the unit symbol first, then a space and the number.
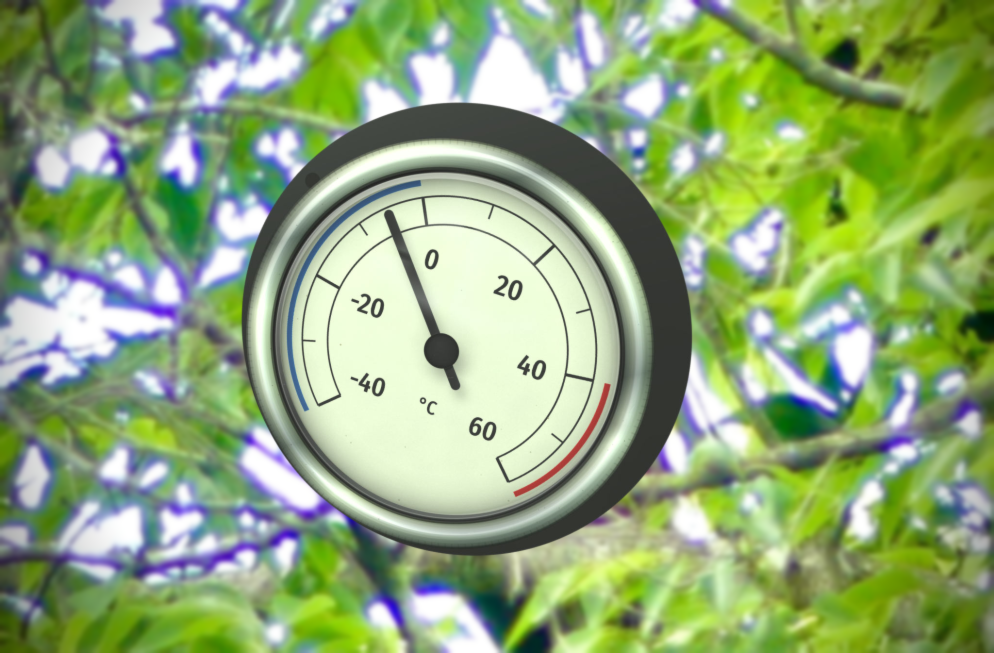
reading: °C -5
